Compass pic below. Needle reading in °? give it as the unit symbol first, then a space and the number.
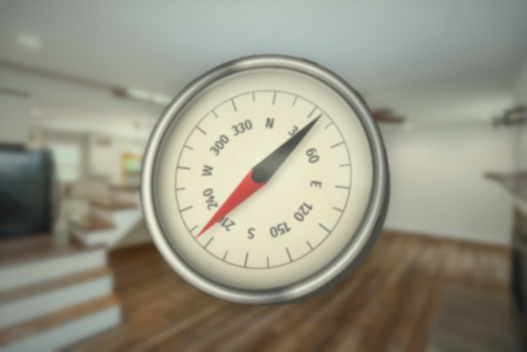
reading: ° 217.5
